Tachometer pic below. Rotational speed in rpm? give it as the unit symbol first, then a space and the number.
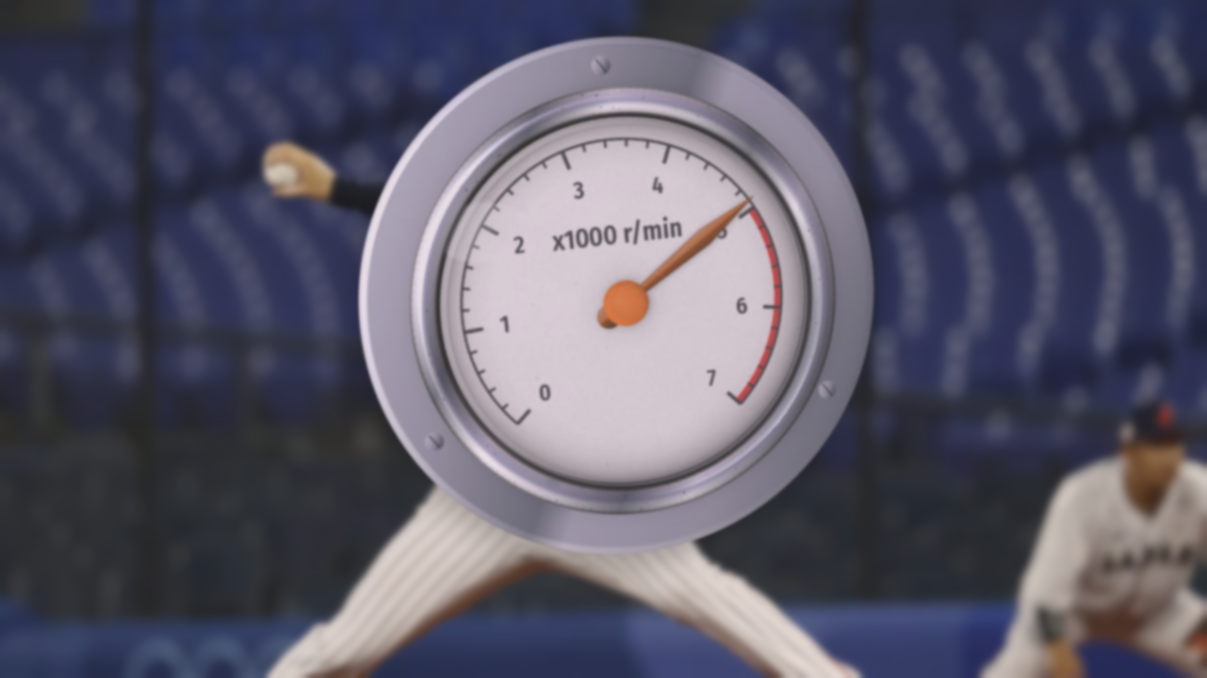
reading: rpm 4900
